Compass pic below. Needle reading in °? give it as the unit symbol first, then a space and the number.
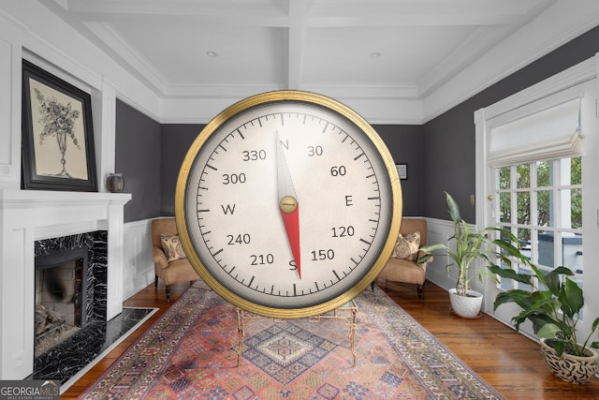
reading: ° 175
